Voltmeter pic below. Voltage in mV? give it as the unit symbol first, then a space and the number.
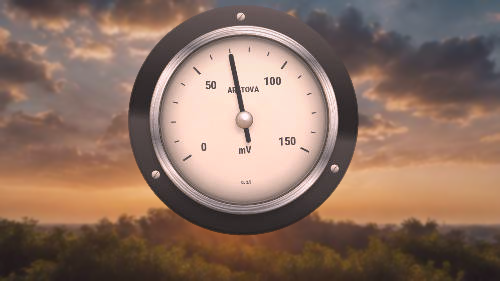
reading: mV 70
